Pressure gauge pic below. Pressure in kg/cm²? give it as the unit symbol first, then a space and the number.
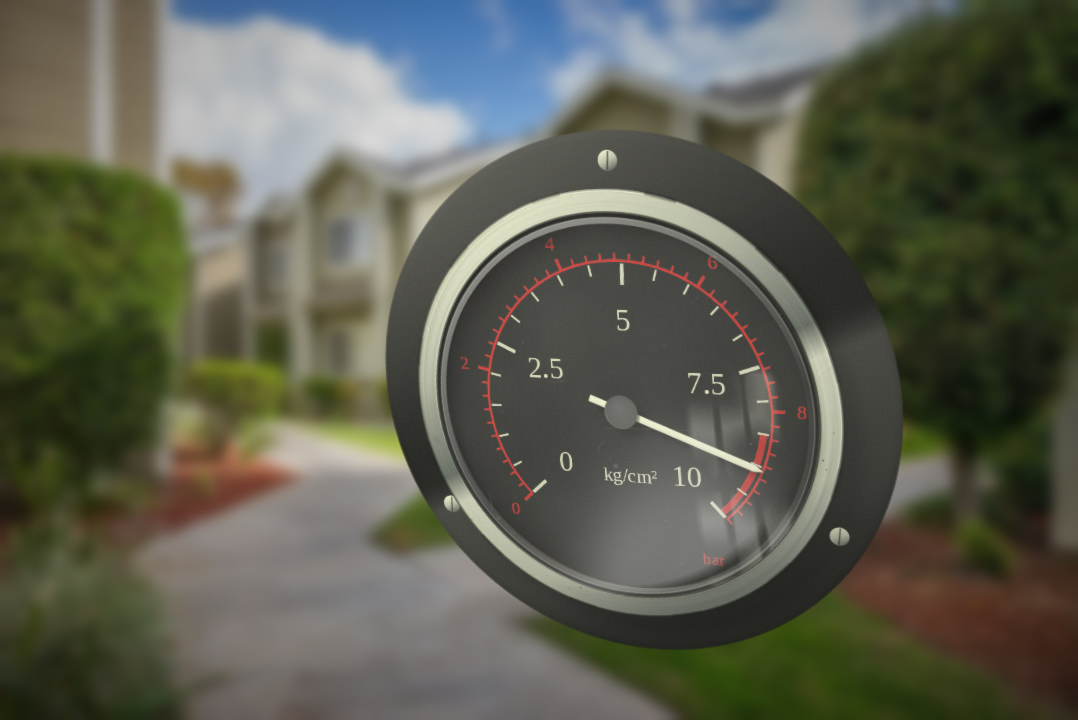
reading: kg/cm² 9
